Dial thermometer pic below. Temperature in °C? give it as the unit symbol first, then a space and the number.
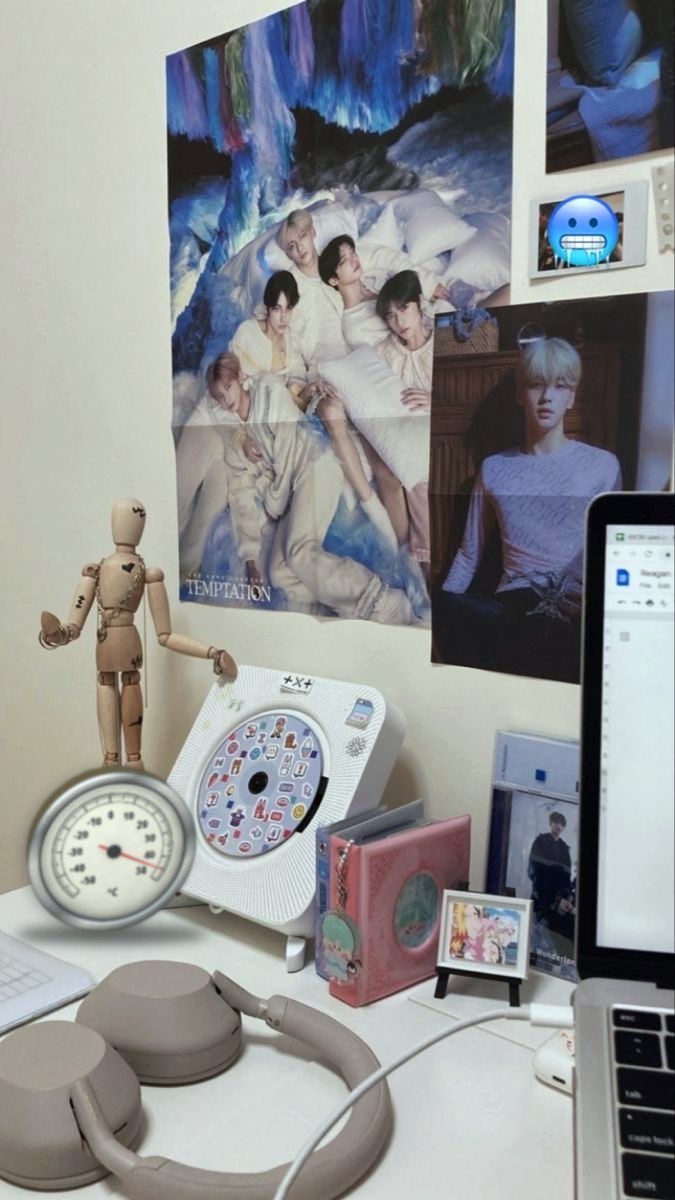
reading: °C 45
